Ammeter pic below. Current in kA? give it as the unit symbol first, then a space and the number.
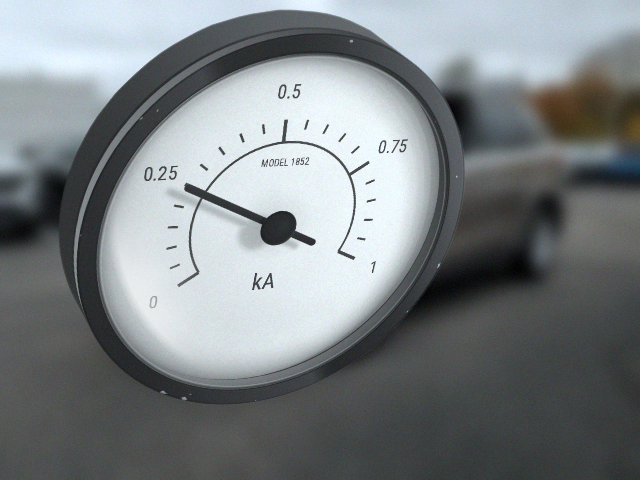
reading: kA 0.25
